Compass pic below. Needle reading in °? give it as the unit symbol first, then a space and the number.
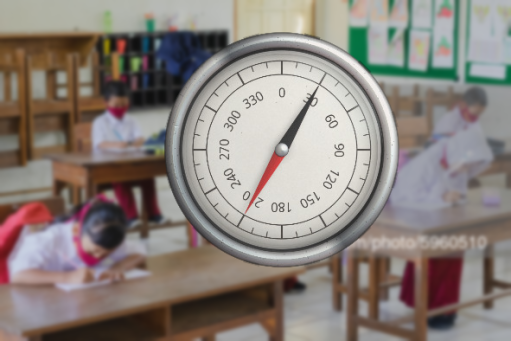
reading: ° 210
